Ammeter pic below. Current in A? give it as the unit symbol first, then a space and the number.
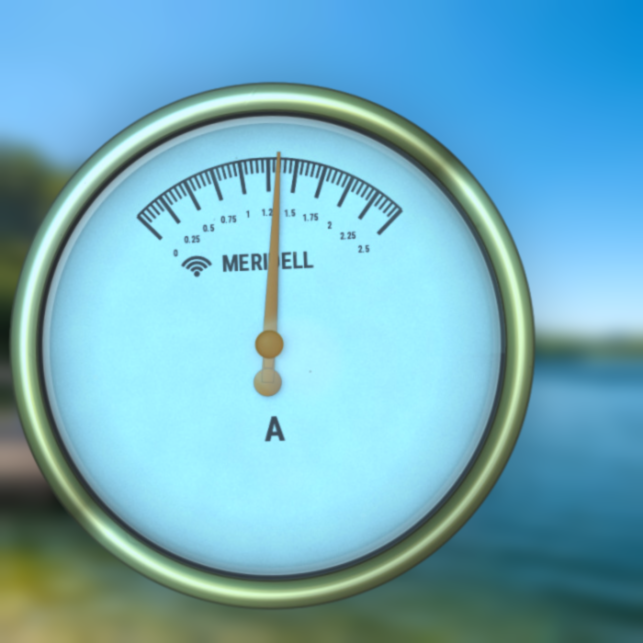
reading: A 1.35
